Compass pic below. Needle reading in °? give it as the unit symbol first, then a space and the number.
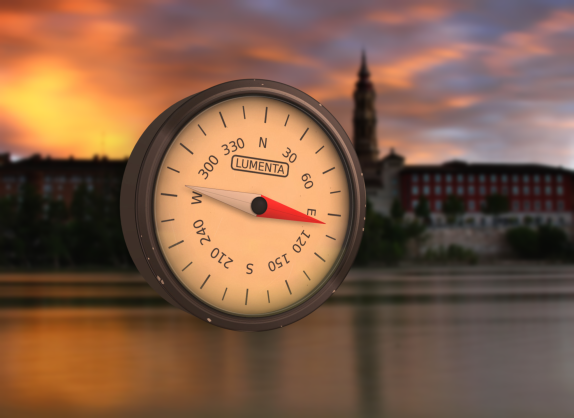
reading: ° 97.5
